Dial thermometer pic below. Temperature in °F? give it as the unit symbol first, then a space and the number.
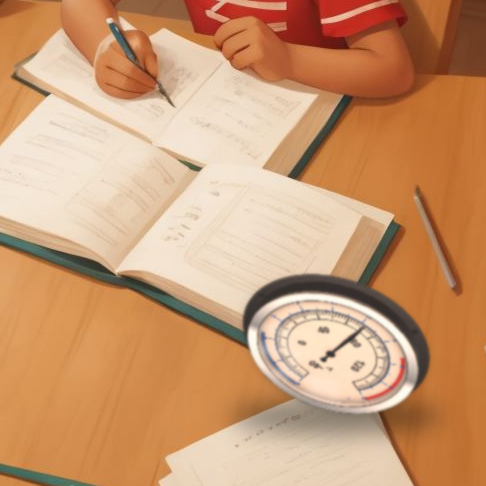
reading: °F 70
